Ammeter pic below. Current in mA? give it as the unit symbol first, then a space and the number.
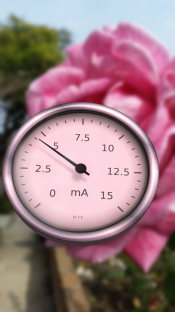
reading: mA 4.5
